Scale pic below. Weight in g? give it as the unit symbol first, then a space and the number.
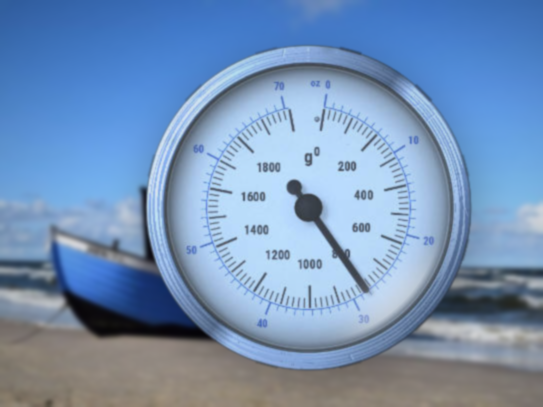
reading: g 800
